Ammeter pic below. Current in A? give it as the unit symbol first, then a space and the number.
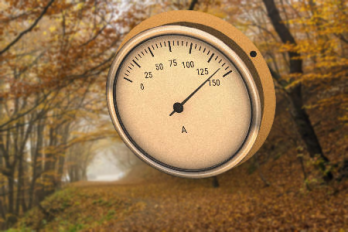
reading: A 140
